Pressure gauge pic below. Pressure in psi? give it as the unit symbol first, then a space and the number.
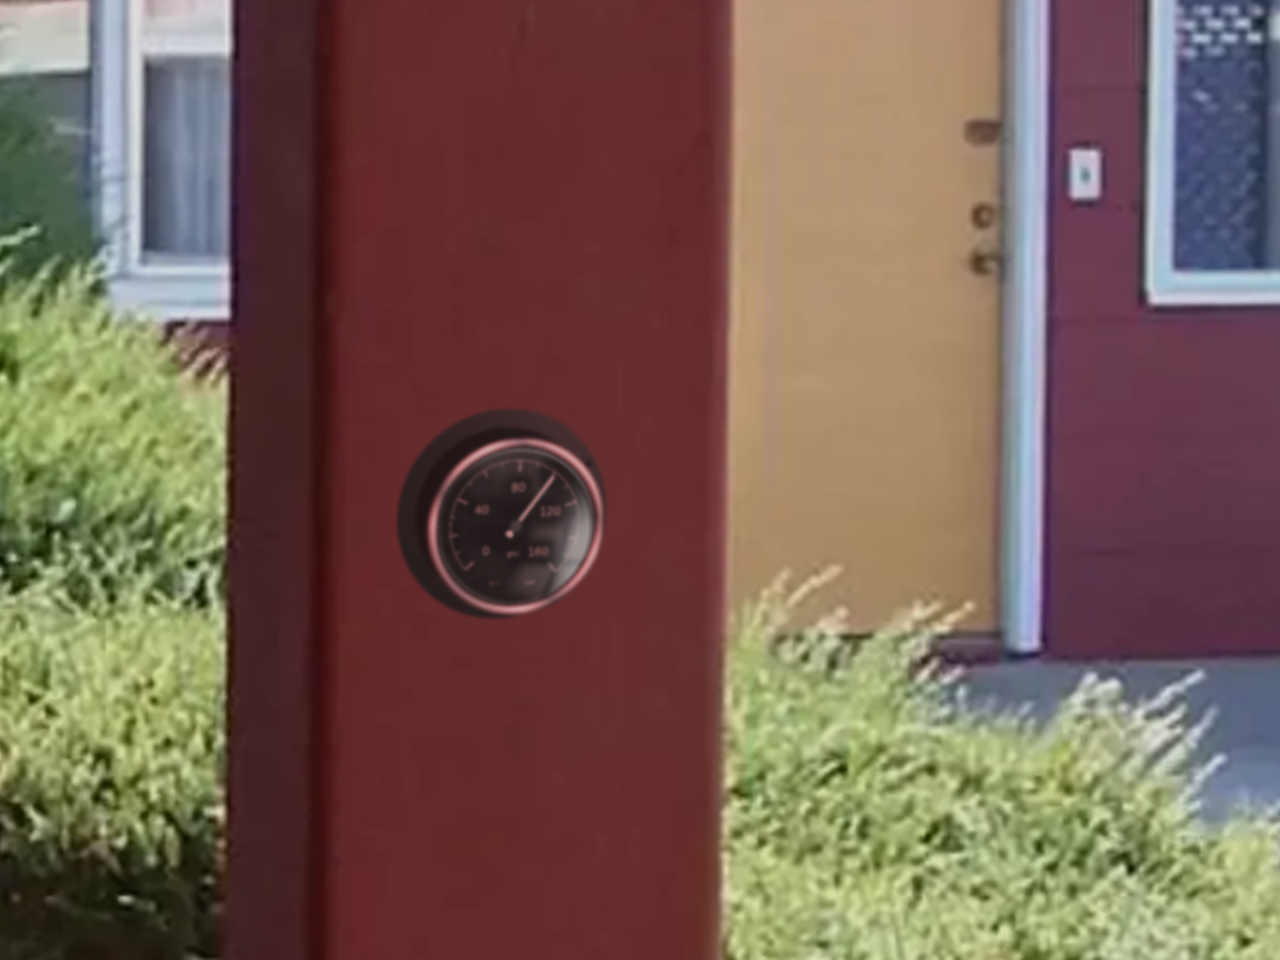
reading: psi 100
